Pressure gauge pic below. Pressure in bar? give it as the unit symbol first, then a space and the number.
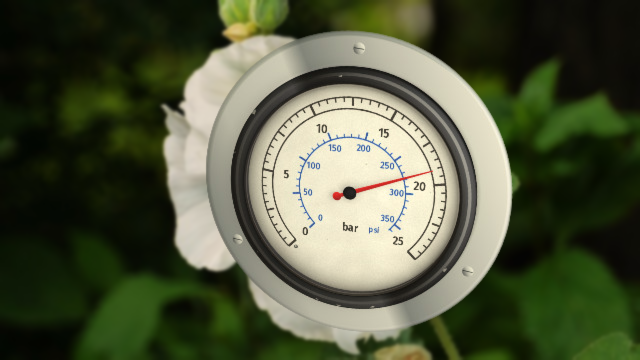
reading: bar 19
